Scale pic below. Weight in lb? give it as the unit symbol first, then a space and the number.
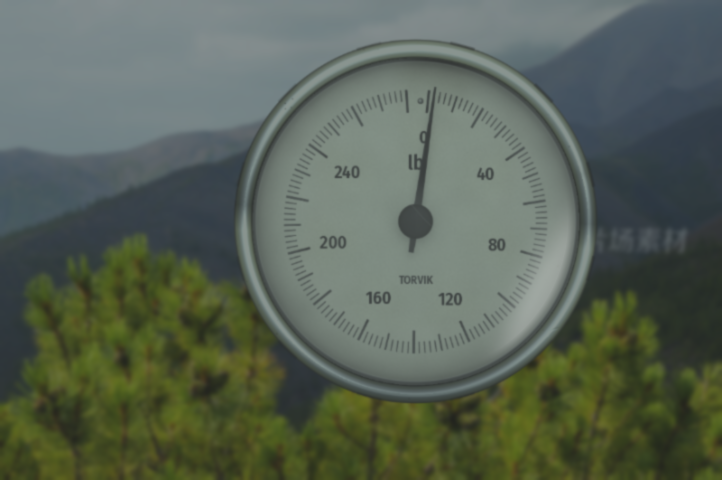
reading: lb 2
